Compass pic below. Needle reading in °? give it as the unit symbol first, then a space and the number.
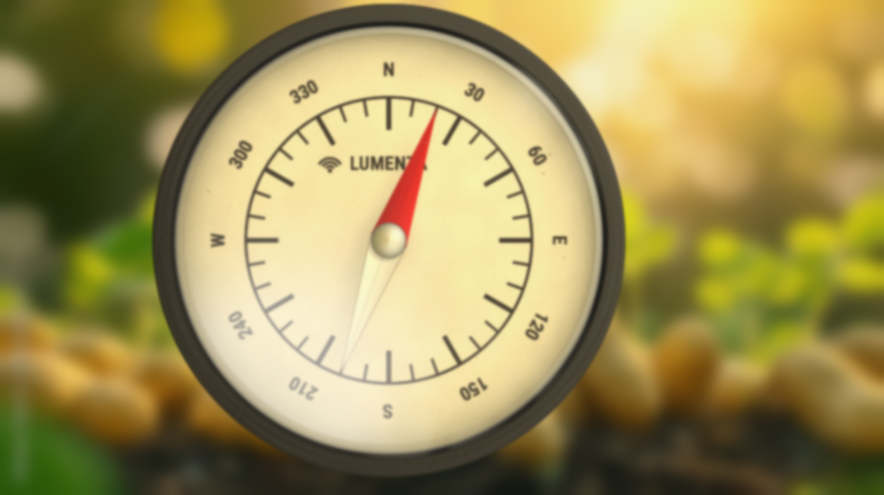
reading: ° 20
